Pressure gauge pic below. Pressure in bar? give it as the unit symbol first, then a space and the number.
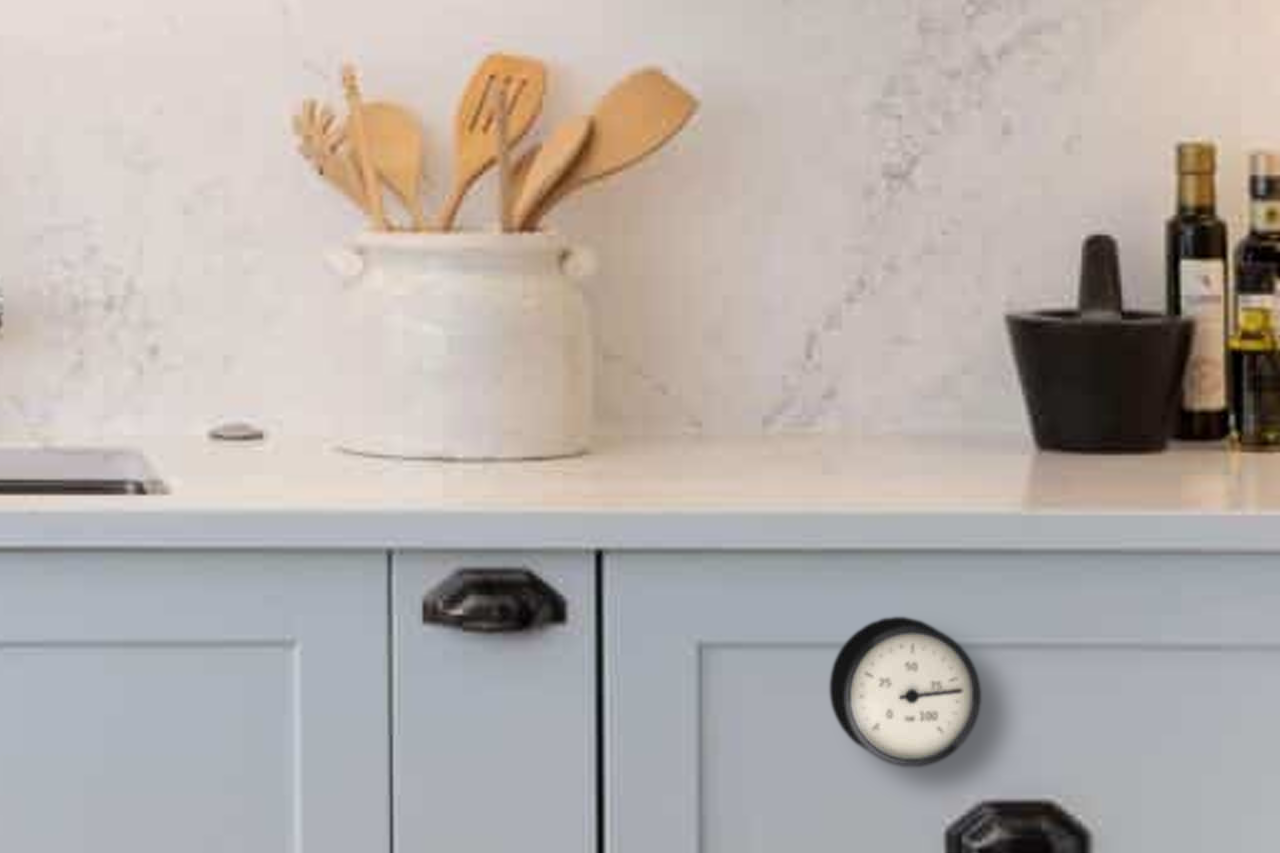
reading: bar 80
